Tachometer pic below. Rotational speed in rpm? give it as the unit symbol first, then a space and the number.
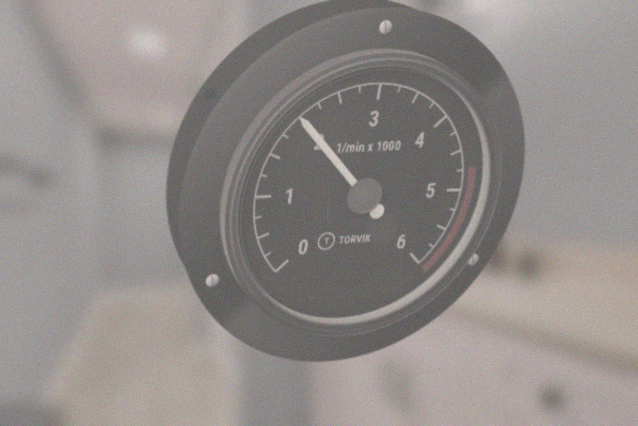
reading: rpm 2000
